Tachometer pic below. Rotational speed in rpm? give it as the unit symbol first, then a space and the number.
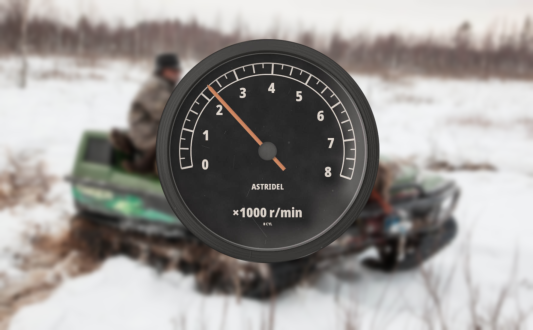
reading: rpm 2250
